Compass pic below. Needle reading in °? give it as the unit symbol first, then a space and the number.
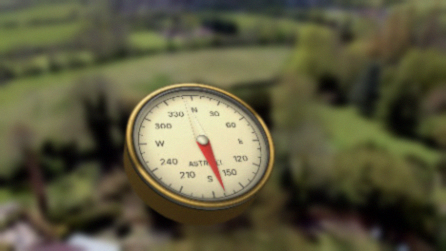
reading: ° 170
